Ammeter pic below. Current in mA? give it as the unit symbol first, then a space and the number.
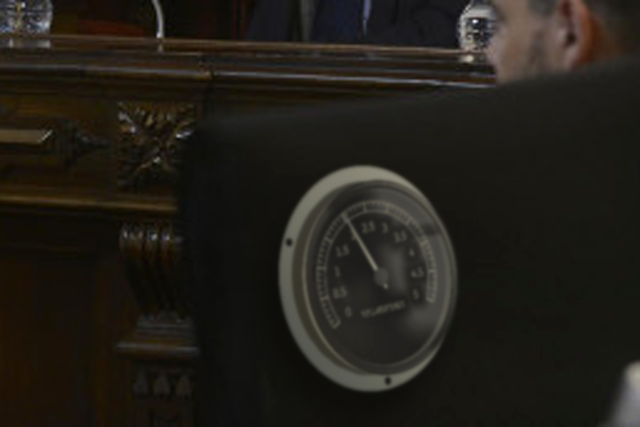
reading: mA 2
